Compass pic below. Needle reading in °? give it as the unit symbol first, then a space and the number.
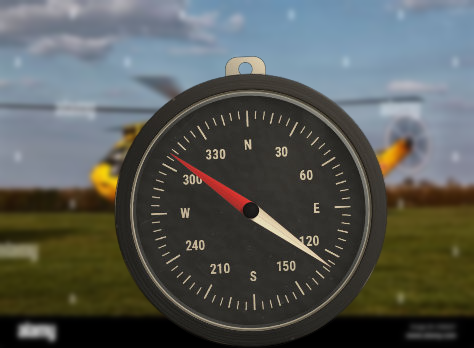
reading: ° 307.5
